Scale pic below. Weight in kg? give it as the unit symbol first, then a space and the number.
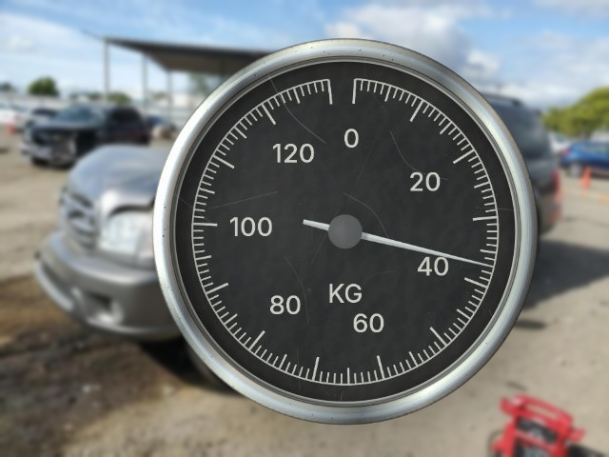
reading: kg 37
